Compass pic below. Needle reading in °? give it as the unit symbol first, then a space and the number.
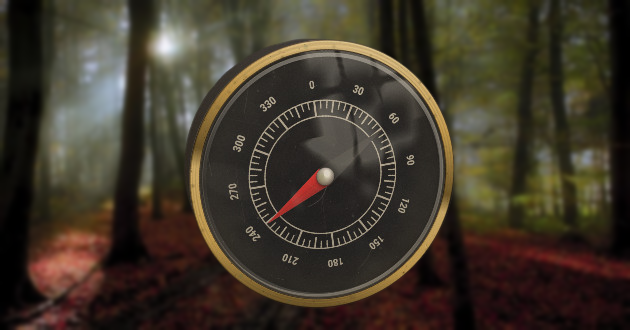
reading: ° 240
